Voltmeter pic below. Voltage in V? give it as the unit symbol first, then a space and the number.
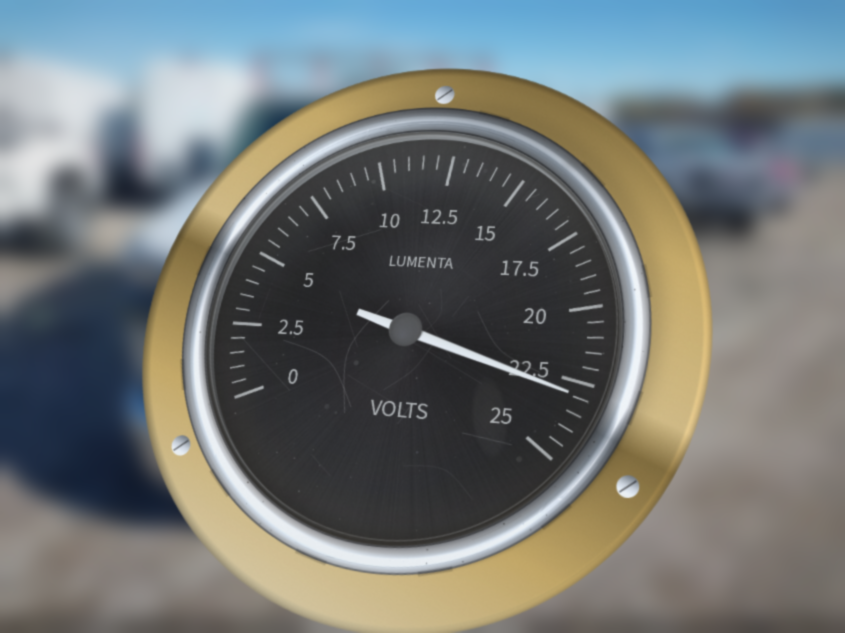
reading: V 23
